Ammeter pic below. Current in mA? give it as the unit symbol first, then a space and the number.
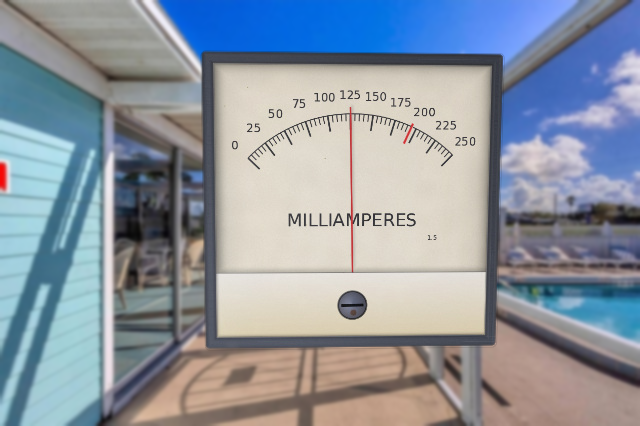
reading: mA 125
